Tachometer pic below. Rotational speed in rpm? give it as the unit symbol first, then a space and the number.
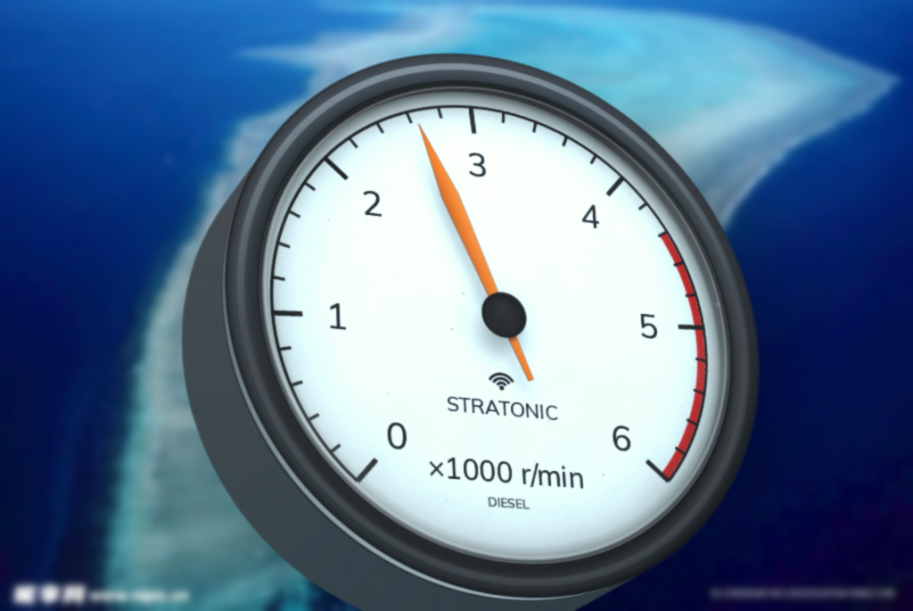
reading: rpm 2600
